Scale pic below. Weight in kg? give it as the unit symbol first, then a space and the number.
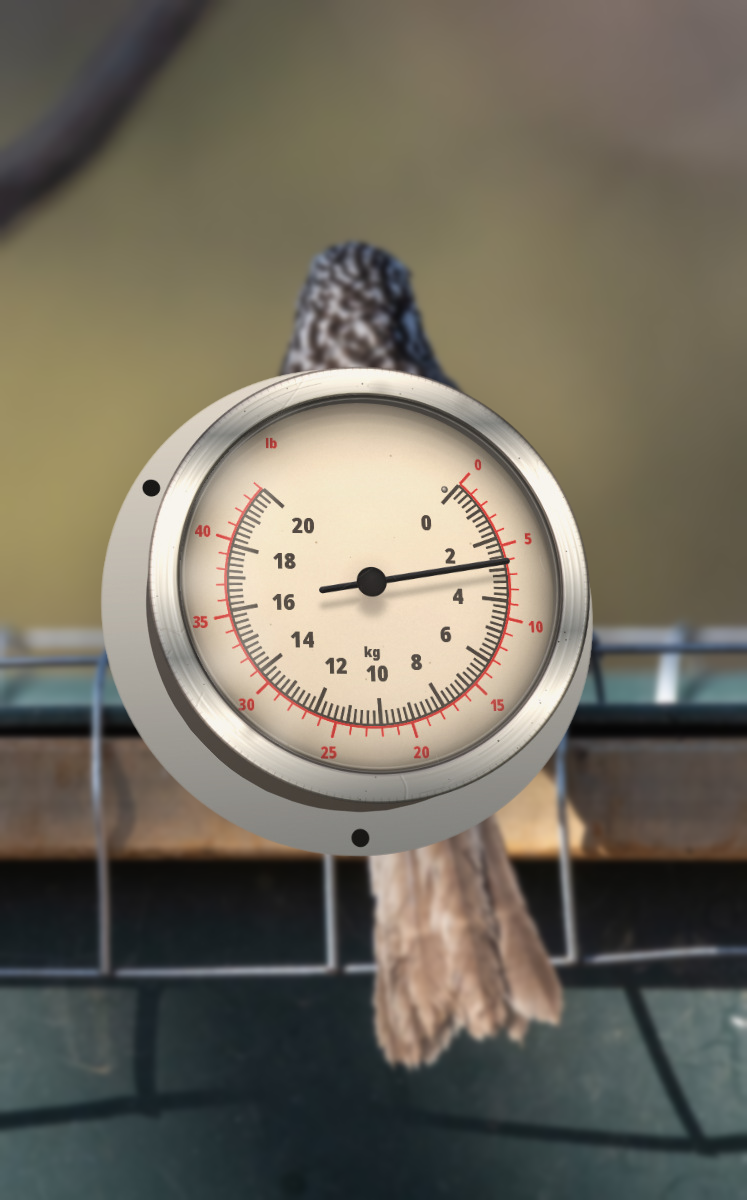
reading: kg 2.8
